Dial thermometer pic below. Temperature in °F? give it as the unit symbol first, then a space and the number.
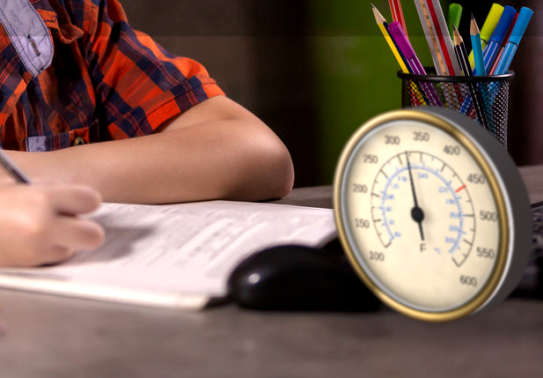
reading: °F 325
